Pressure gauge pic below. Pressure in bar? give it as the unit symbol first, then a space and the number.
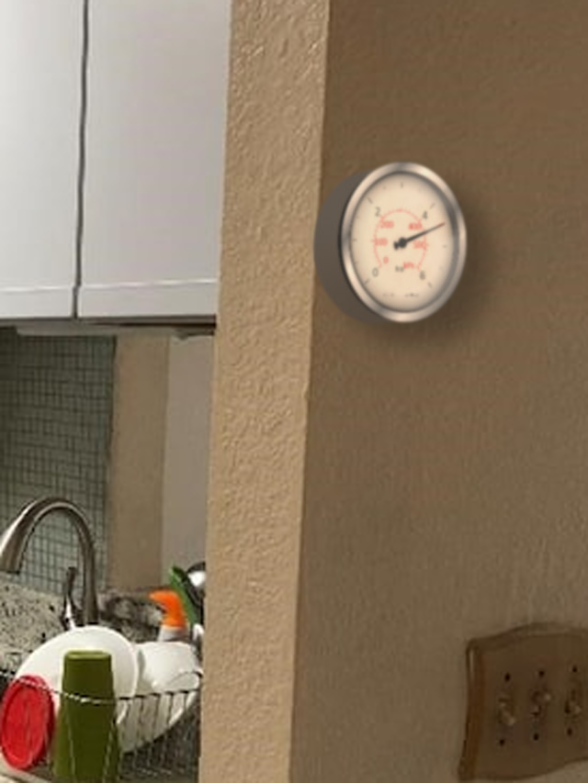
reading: bar 4.5
